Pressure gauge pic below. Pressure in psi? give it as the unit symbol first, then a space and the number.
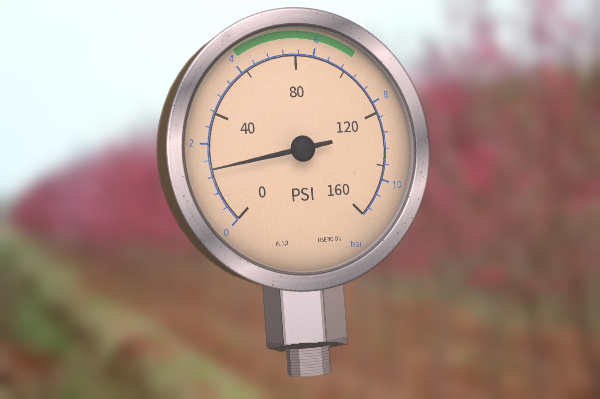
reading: psi 20
